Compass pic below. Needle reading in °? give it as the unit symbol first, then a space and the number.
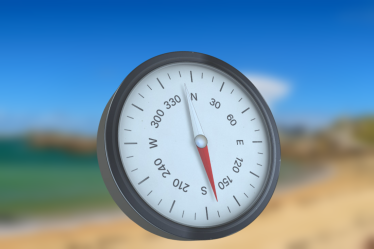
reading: ° 170
